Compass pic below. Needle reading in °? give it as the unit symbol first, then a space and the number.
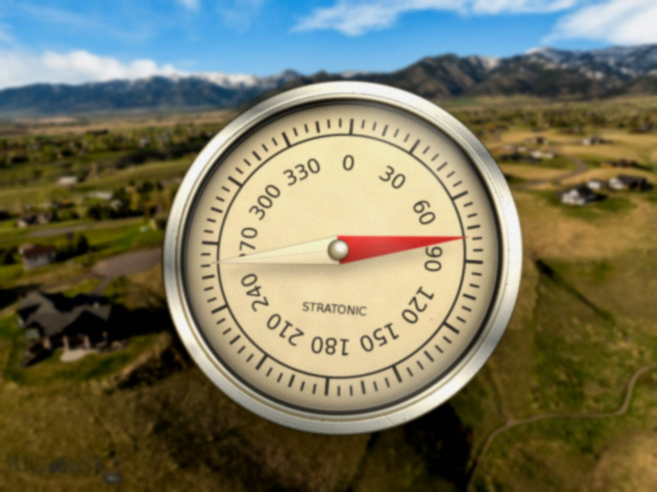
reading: ° 80
